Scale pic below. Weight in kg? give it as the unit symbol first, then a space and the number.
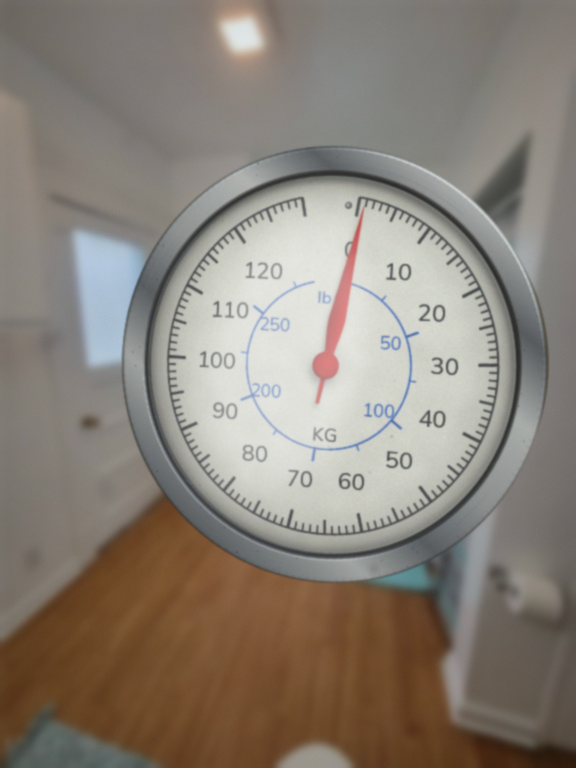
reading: kg 1
